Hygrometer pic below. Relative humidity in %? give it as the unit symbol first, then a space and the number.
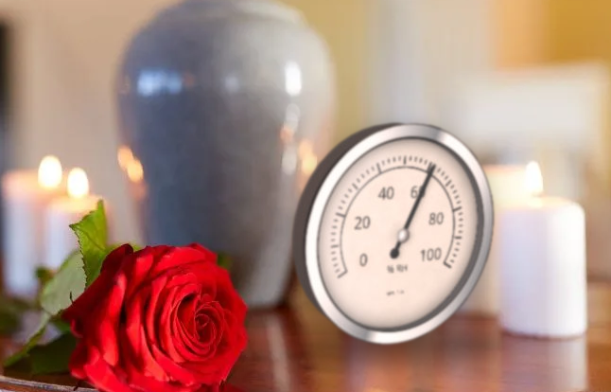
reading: % 60
